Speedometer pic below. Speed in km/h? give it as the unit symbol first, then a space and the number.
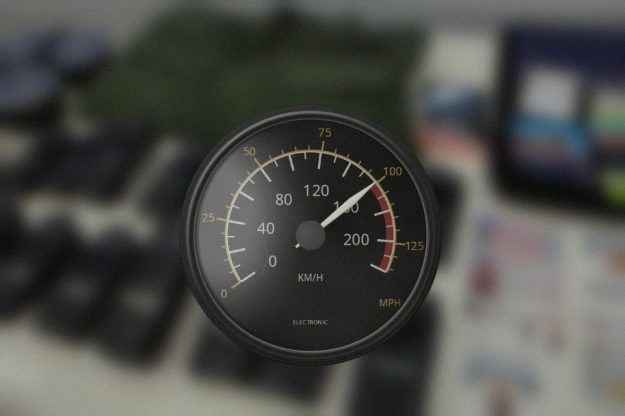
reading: km/h 160
